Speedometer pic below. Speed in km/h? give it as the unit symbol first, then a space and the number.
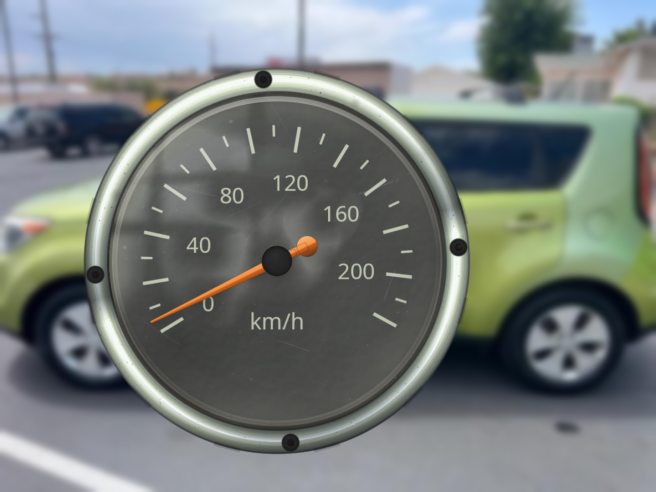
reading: km/h 5
